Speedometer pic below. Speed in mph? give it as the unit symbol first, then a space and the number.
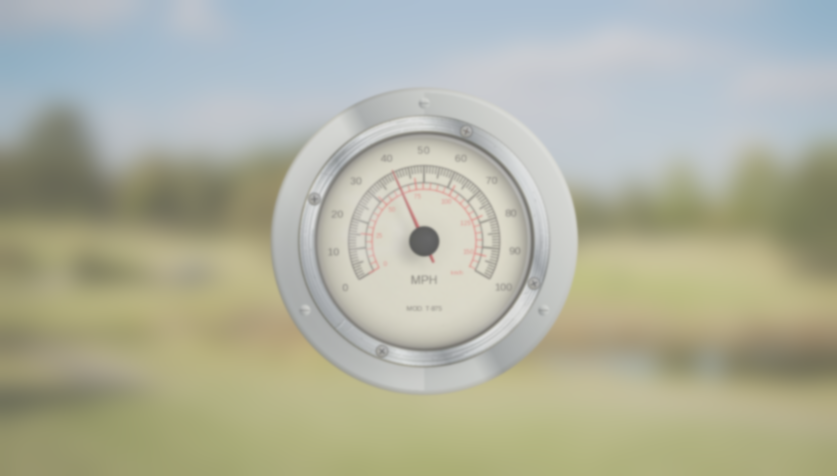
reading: mph 40
